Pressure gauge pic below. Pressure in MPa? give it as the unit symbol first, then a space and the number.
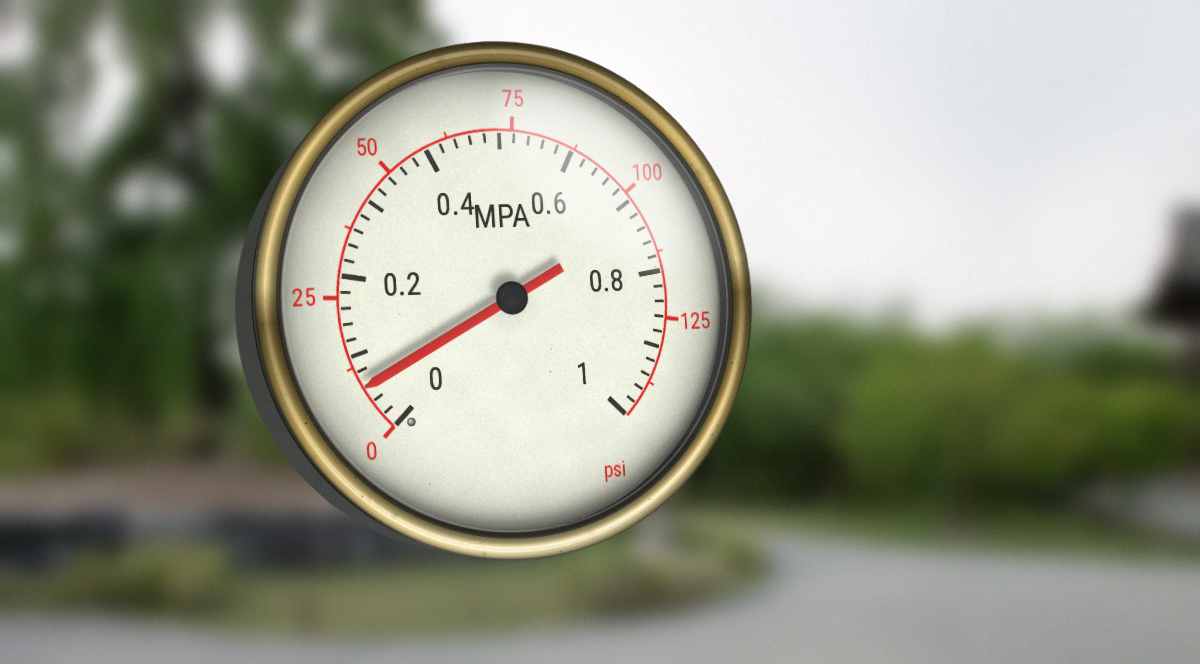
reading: MPa 0.06
